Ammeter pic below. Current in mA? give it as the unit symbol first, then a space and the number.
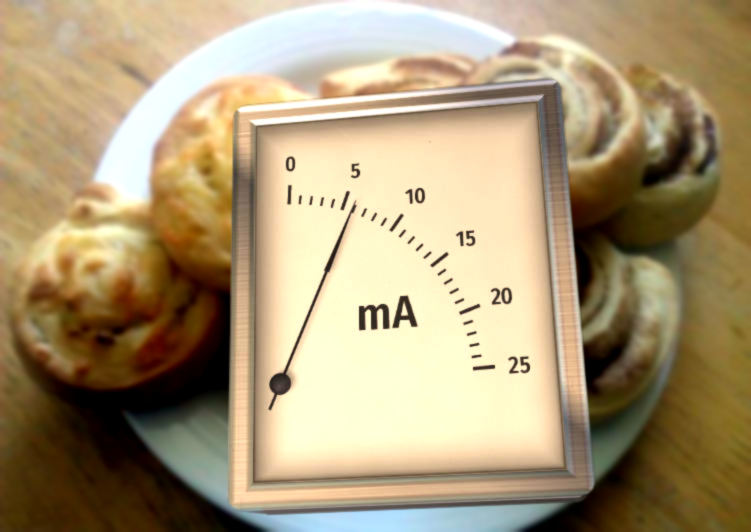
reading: mA 6
